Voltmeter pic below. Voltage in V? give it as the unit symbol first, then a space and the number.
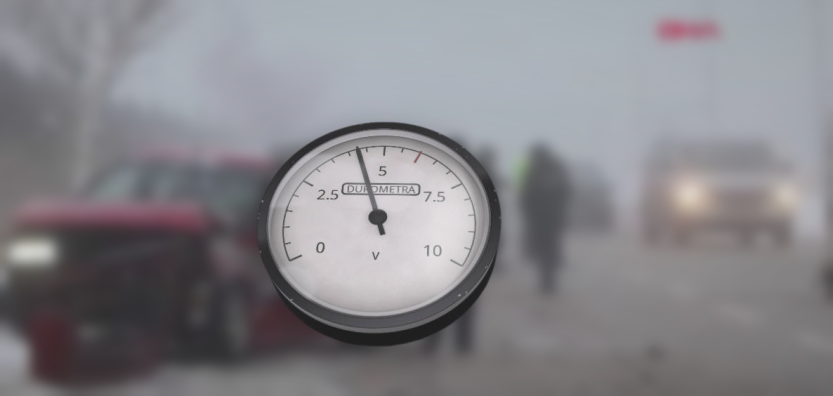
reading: V 4.25
